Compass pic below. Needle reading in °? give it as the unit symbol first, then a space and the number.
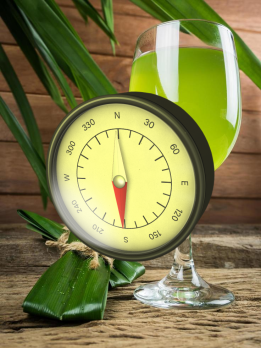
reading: ° 180
